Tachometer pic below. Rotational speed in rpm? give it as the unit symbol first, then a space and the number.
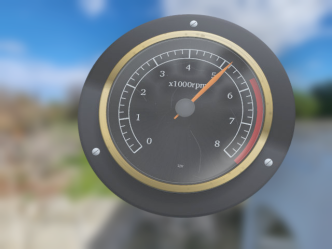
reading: rpm 5200
